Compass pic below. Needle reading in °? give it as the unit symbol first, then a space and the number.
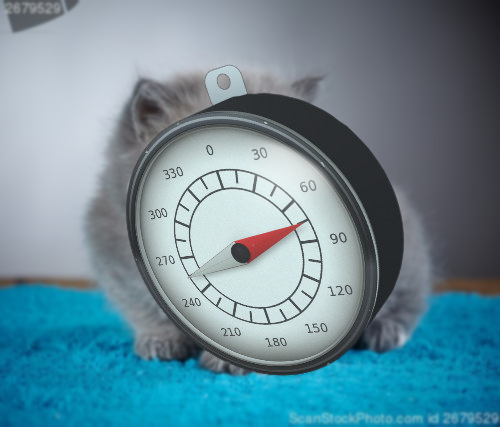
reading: ° 75
